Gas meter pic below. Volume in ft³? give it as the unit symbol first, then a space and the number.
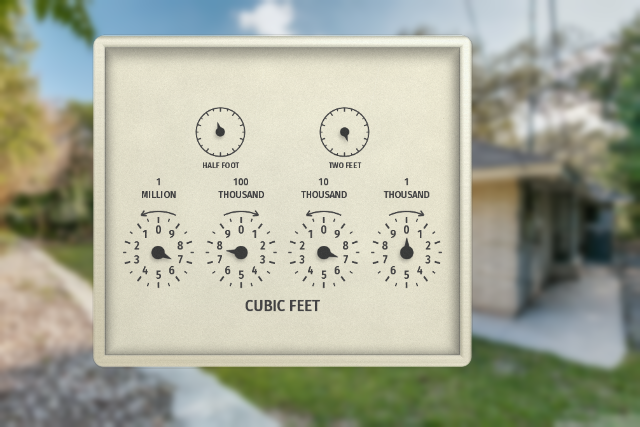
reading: ft³ 677000
